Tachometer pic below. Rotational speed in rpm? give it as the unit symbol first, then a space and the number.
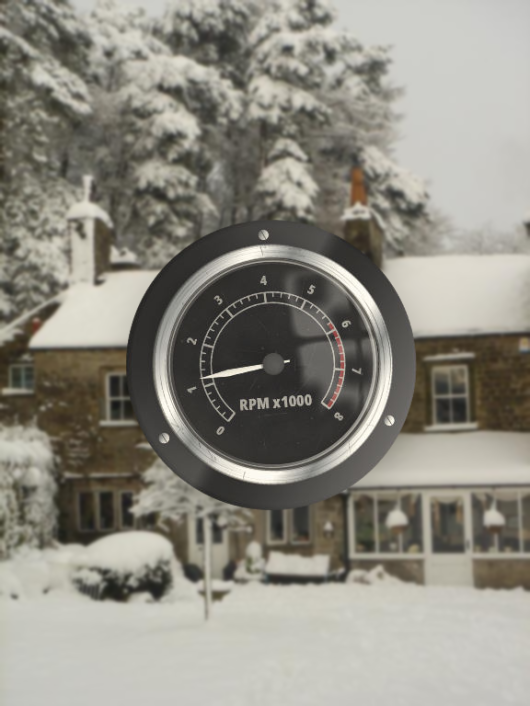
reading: rpm 1200
